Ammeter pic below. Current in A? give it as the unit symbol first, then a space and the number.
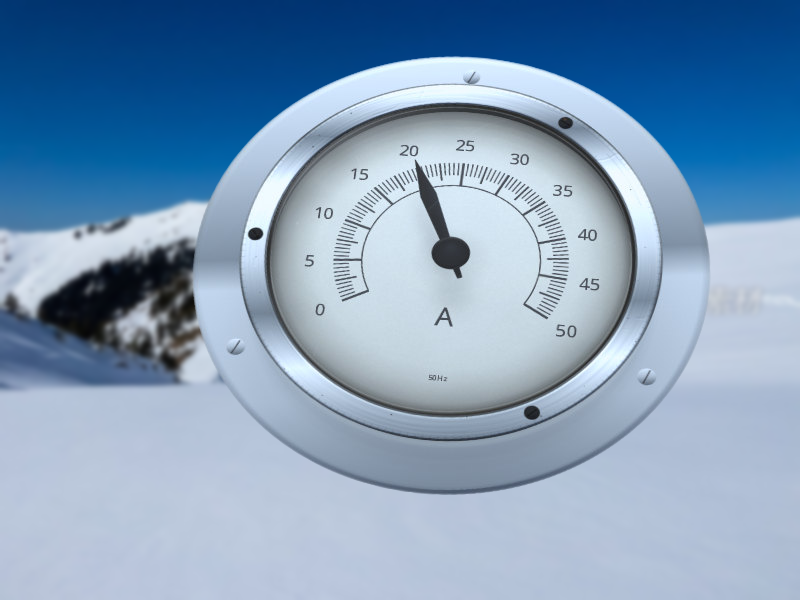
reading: A 20
